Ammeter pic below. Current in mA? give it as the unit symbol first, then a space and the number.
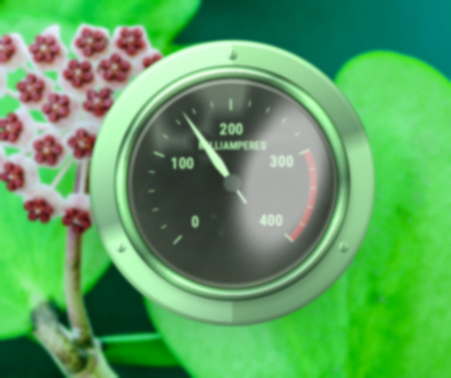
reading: mA 150
